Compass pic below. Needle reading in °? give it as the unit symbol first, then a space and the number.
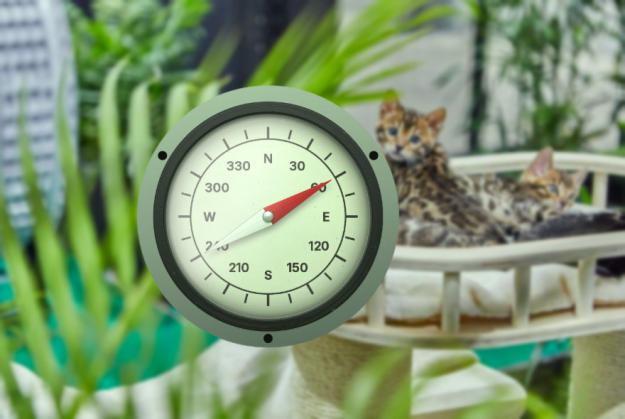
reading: ° 60
